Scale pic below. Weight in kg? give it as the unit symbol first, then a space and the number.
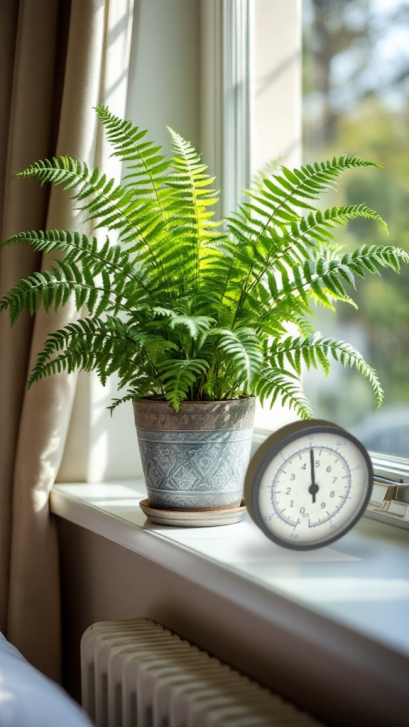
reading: kg 4.5
